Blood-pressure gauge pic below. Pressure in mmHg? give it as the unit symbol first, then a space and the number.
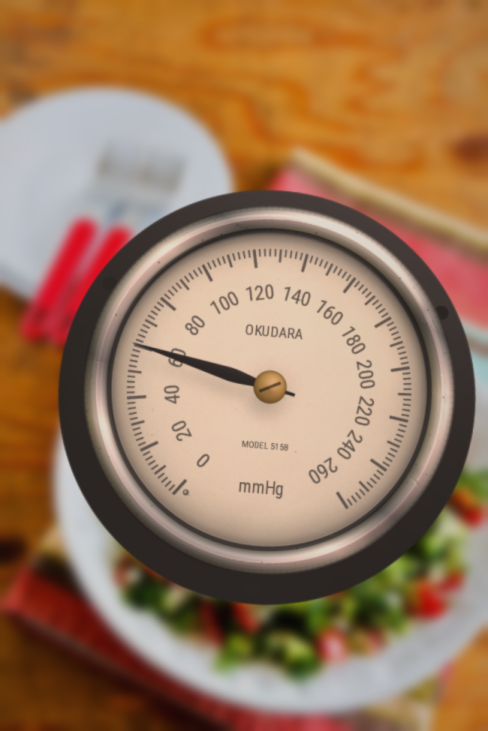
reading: mmHg 60
